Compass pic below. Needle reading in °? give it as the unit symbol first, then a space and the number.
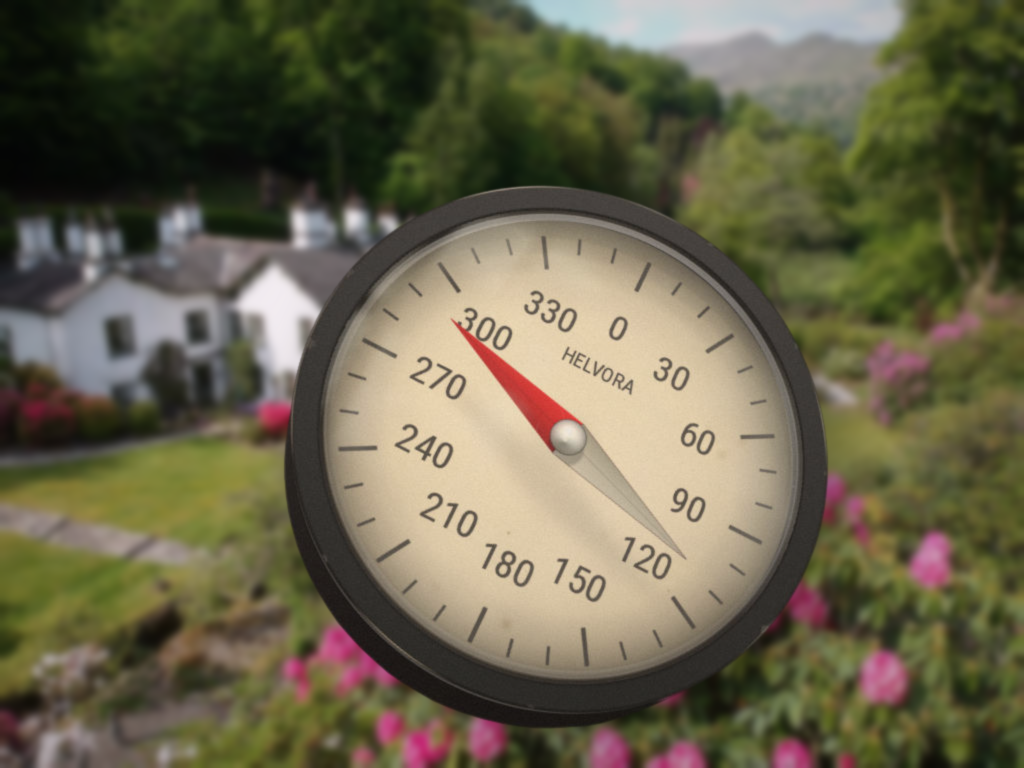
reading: ° 290
